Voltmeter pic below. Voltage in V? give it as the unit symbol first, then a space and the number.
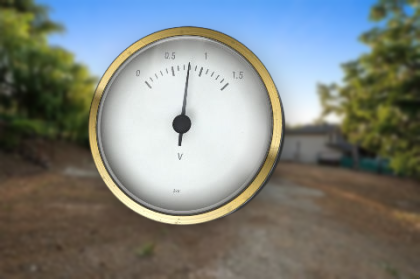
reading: V 0.8
